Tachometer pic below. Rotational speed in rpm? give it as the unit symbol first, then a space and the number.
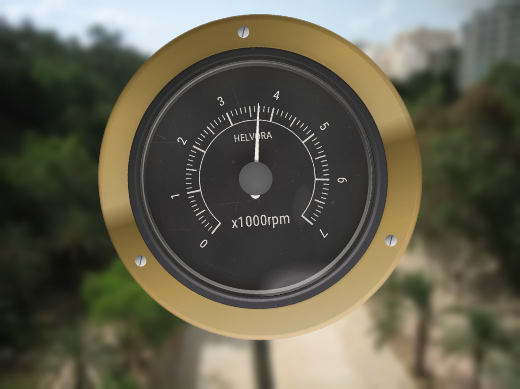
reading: rpm 3700
